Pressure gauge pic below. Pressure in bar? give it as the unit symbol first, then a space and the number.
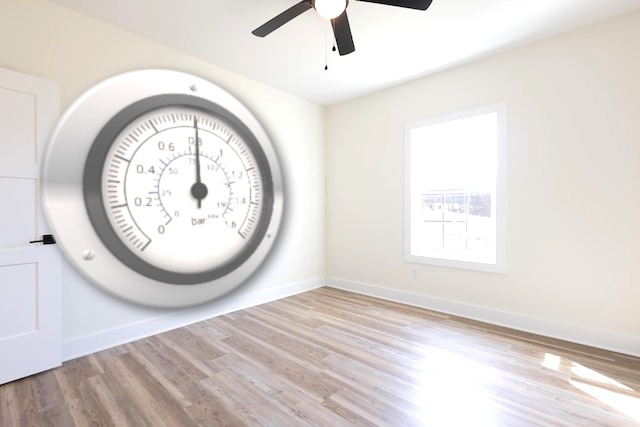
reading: bar 0.8
